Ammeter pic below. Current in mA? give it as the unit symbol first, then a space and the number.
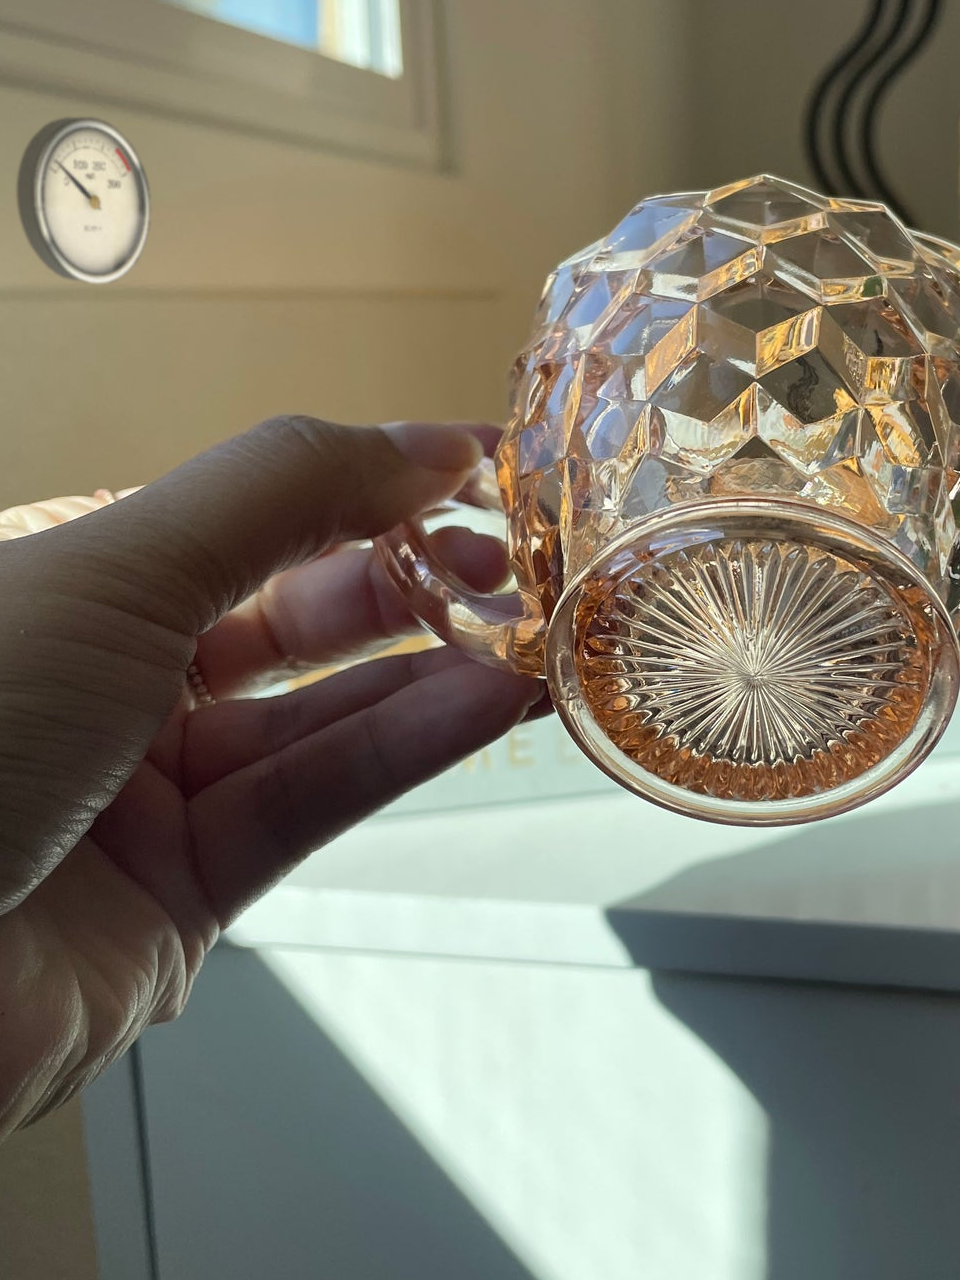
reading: mA 20
